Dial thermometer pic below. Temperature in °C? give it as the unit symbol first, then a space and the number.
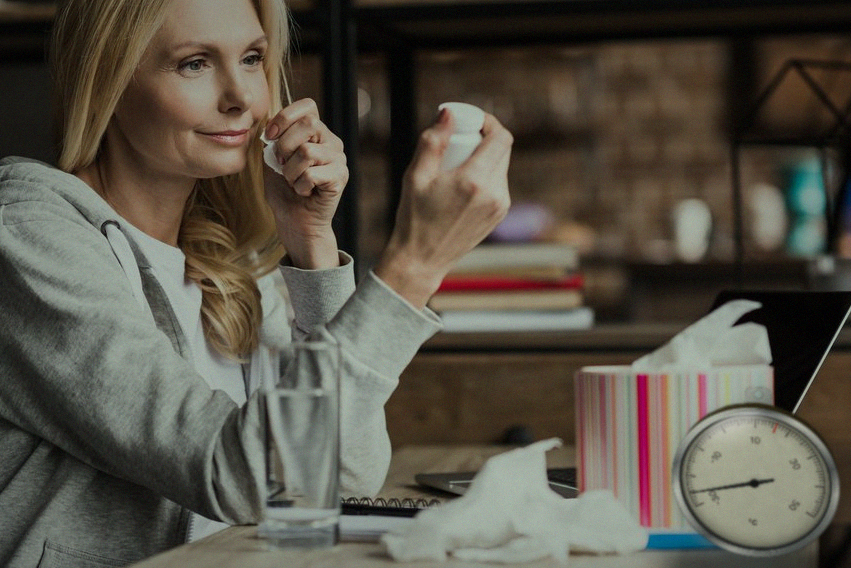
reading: °C -25
